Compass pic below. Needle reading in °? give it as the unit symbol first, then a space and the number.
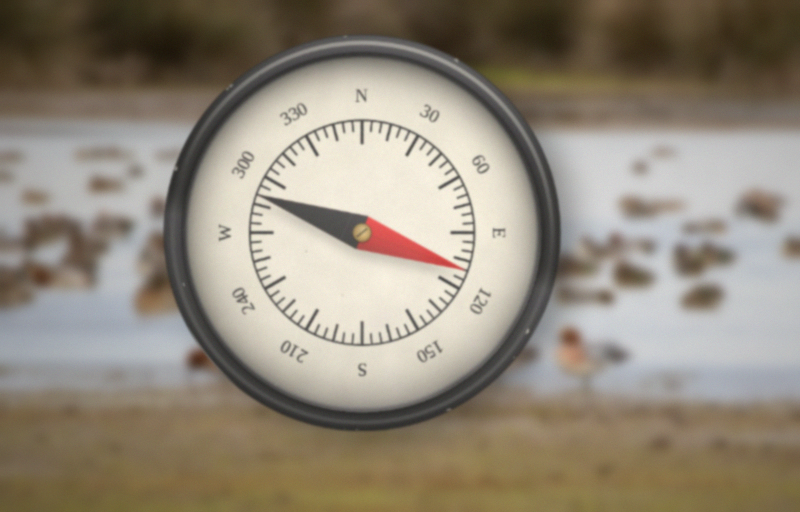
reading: ° 110
